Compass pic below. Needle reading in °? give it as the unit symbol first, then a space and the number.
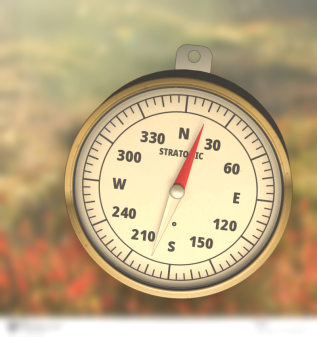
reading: ° 15
